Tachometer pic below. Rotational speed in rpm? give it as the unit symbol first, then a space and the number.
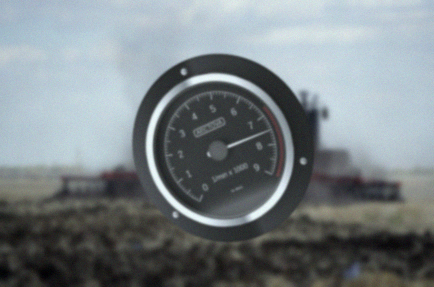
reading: rpm 7500
